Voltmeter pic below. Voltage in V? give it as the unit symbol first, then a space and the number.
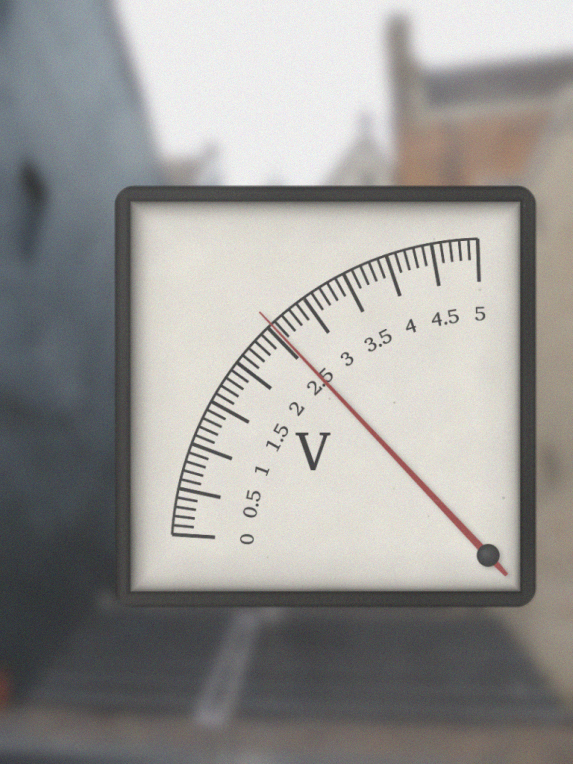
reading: V 2.55
